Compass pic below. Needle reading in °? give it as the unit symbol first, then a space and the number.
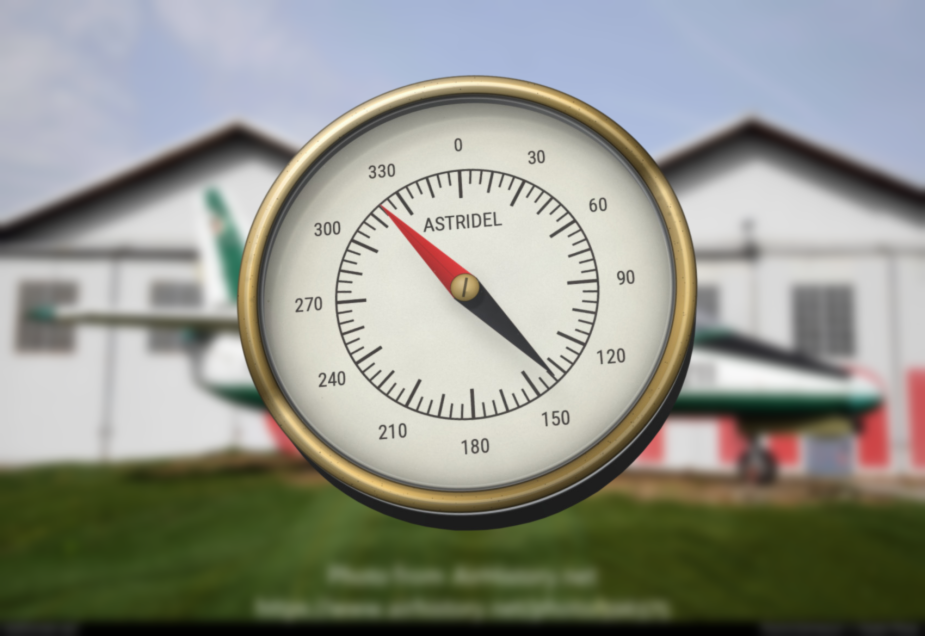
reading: ° 320
